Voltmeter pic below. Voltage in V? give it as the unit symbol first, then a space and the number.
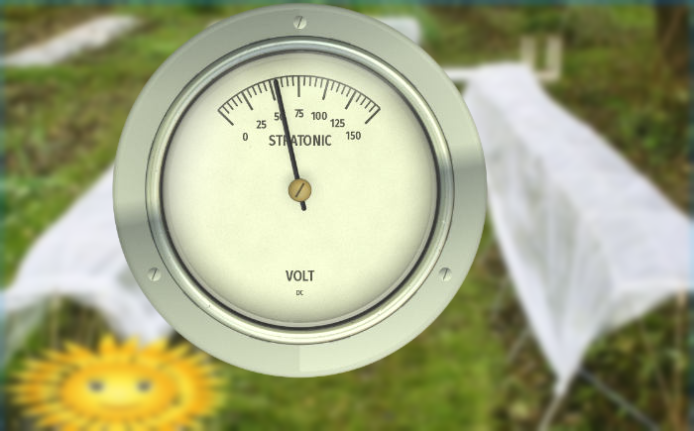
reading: V 55
